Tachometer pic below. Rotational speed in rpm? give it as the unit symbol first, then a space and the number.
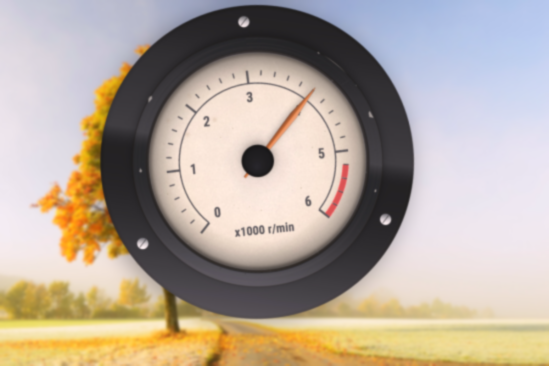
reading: rpm 4000
